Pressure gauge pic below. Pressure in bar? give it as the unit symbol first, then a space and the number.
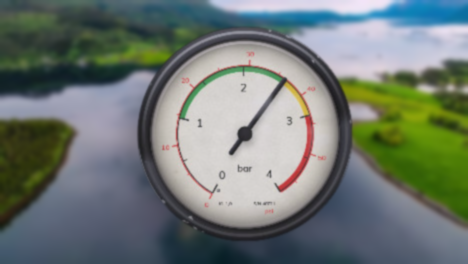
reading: bar 2.5
